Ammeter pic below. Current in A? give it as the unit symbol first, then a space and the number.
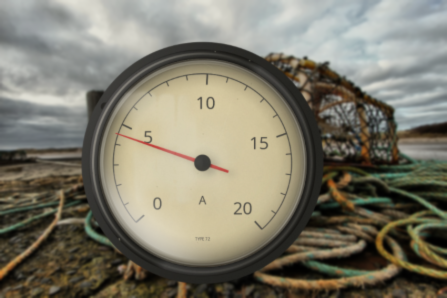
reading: A 4.5
